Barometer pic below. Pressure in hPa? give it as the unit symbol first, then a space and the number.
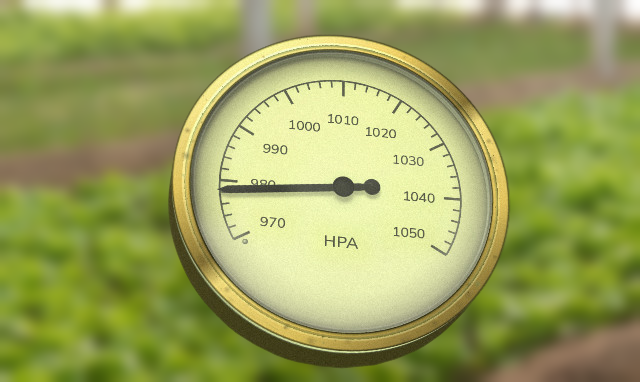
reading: hPa 978
